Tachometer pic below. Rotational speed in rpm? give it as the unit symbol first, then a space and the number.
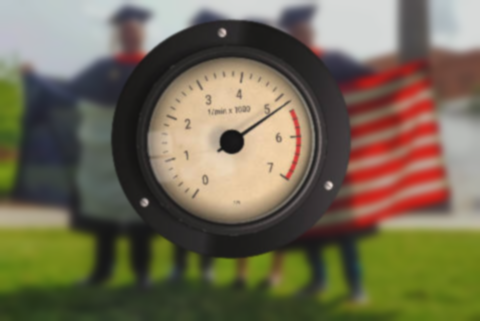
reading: rpm 5200
